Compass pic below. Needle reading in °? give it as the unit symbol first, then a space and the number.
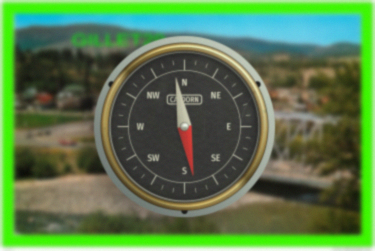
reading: ° 170
